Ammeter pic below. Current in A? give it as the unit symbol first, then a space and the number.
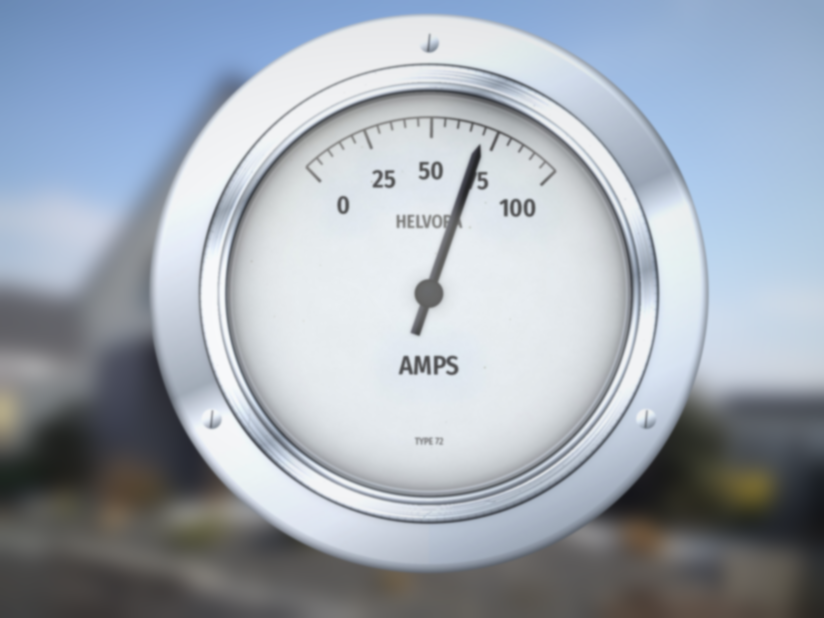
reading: A 70
